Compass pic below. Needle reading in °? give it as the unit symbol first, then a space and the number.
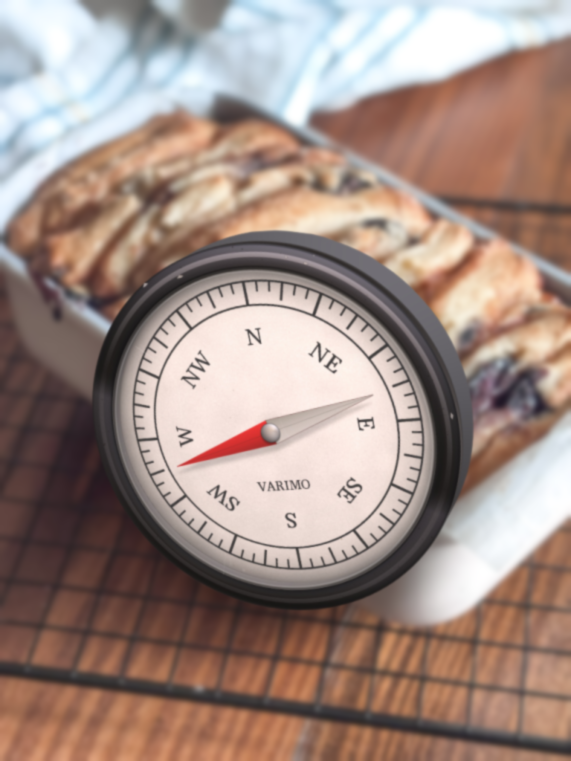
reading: ° 255
